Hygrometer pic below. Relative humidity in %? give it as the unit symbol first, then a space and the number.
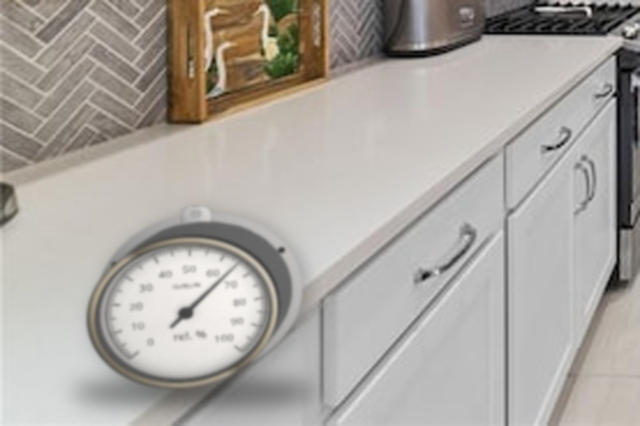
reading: % 65
